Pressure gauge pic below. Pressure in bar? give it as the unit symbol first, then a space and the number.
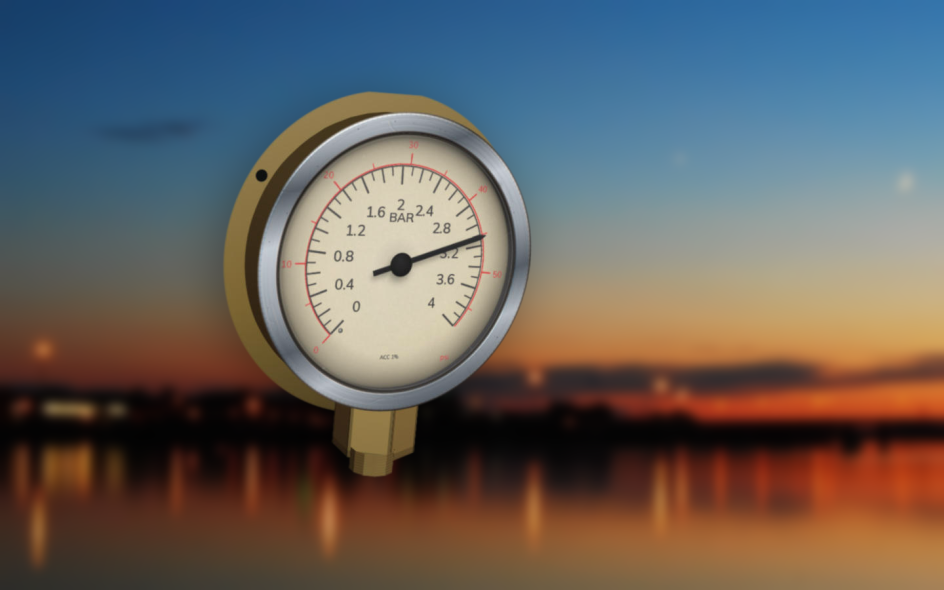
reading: bar 3.1
